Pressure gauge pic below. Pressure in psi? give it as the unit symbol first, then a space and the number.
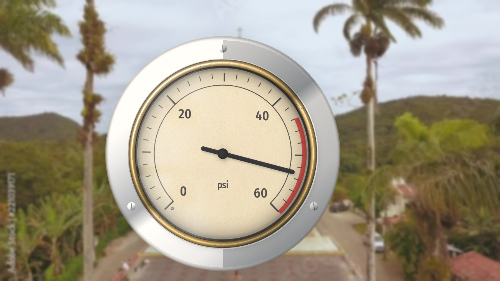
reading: psi 53
